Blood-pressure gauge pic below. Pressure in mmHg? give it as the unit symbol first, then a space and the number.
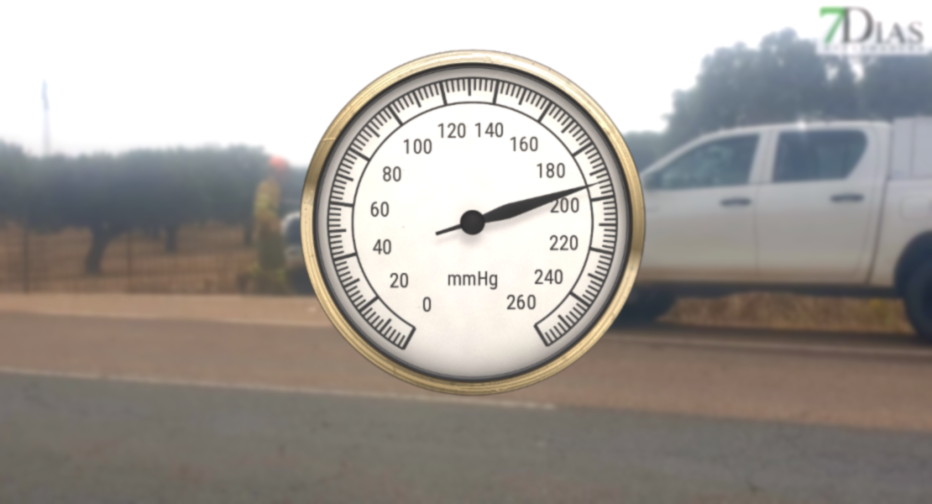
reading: mmHg 194
